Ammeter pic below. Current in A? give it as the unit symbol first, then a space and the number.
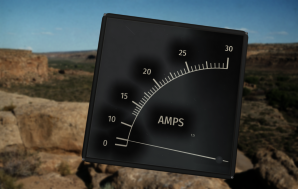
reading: A 5
